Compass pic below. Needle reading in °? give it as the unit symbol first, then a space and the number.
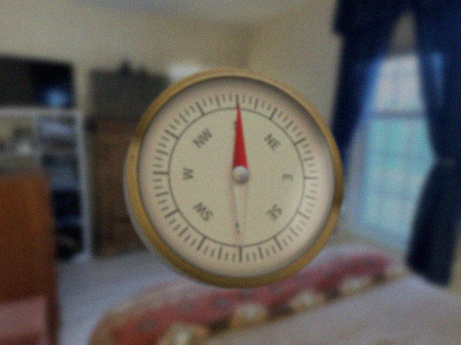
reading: ° 0
